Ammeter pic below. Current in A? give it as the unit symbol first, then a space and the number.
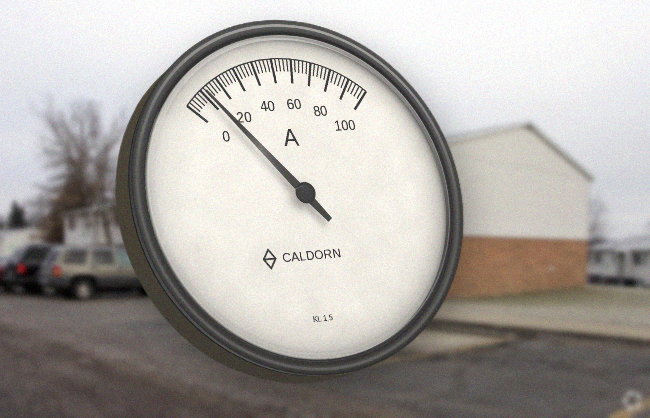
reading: A 10
